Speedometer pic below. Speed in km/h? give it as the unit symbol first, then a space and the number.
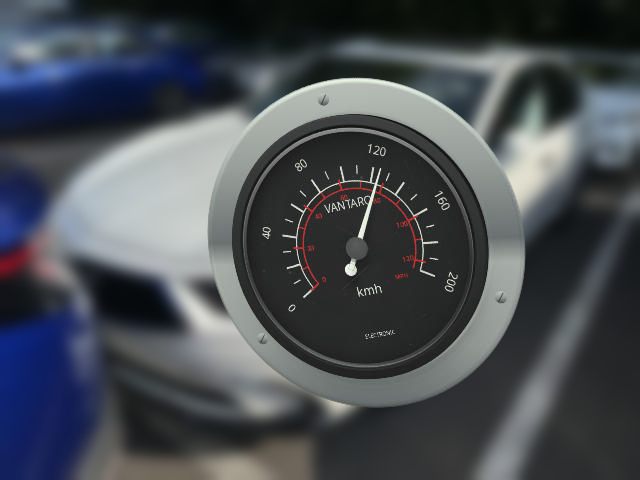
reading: km/h 125
